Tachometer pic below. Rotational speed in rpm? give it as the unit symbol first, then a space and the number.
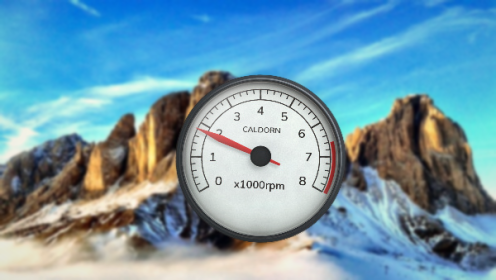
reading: rpm 1800
